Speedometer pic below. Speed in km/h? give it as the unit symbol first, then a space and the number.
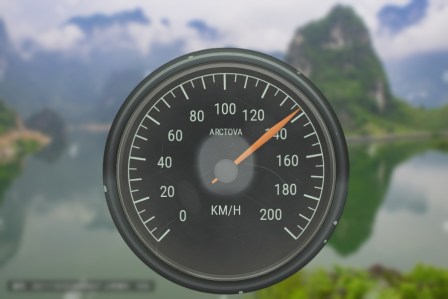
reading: km/h 137.5
